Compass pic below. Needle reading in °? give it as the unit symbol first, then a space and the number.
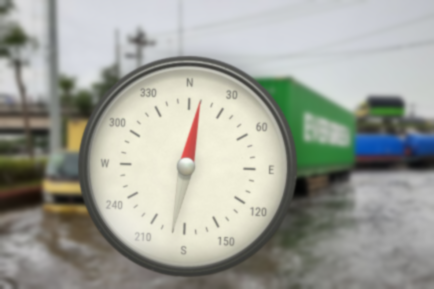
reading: ° 10
